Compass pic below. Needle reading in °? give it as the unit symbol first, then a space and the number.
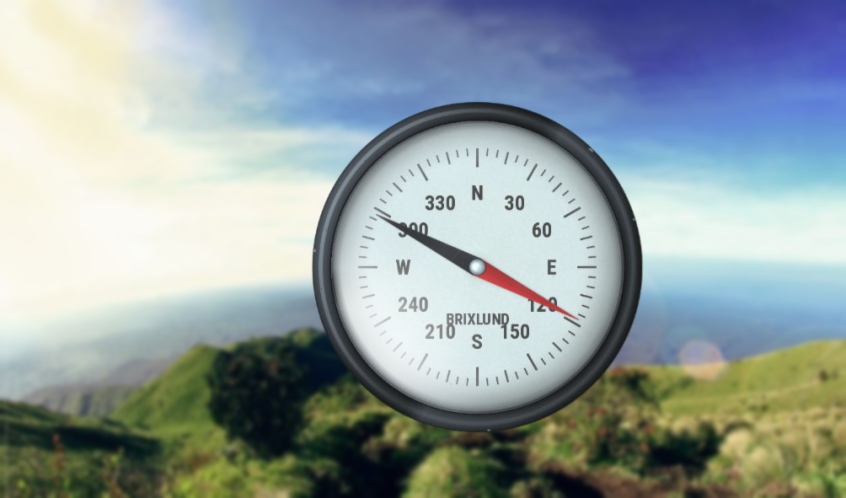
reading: ° 117.5
